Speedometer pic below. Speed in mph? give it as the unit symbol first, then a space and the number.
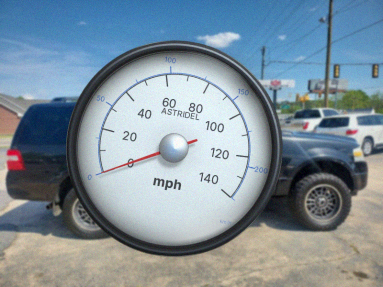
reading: mph 0
